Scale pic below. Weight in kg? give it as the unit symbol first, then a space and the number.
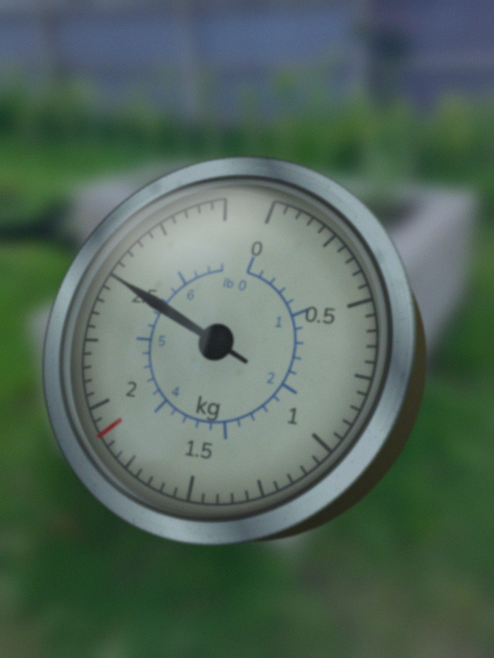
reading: kg 2.5
